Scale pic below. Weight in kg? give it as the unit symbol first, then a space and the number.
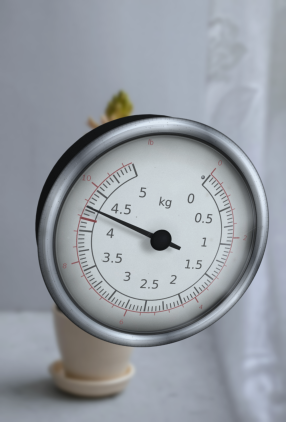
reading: kg 4.3
